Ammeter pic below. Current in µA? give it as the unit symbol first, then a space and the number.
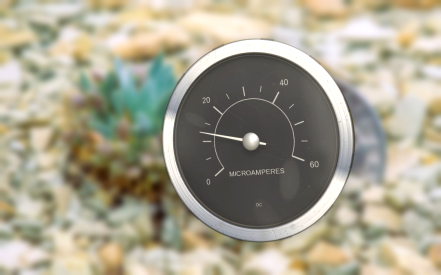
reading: µA 12.5
